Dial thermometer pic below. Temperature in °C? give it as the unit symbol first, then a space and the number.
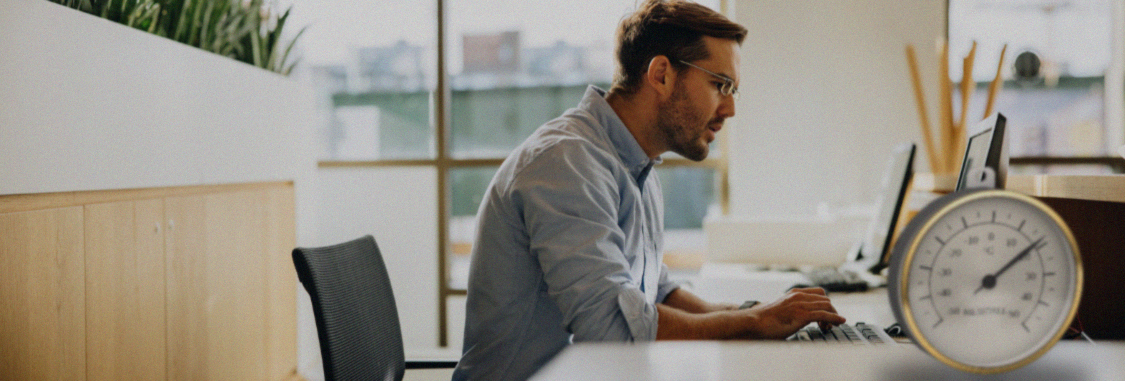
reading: °C 17.5
